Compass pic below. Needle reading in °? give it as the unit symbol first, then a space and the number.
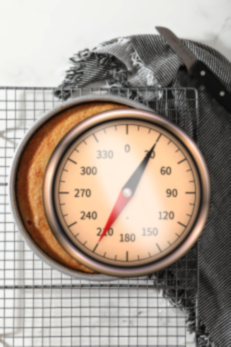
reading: ° 210
